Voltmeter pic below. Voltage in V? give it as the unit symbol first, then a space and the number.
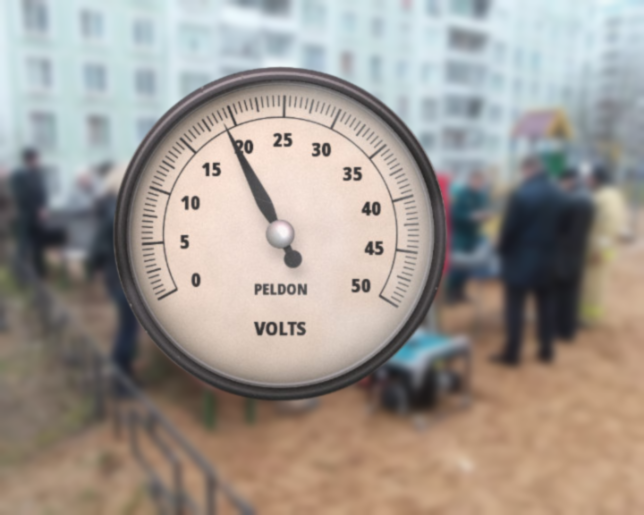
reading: V 19
